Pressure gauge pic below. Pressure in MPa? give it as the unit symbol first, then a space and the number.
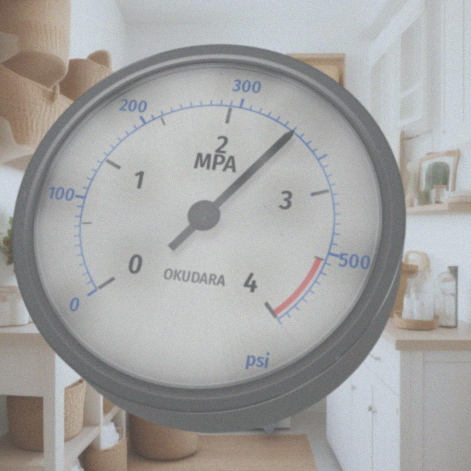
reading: MPa 2.5
